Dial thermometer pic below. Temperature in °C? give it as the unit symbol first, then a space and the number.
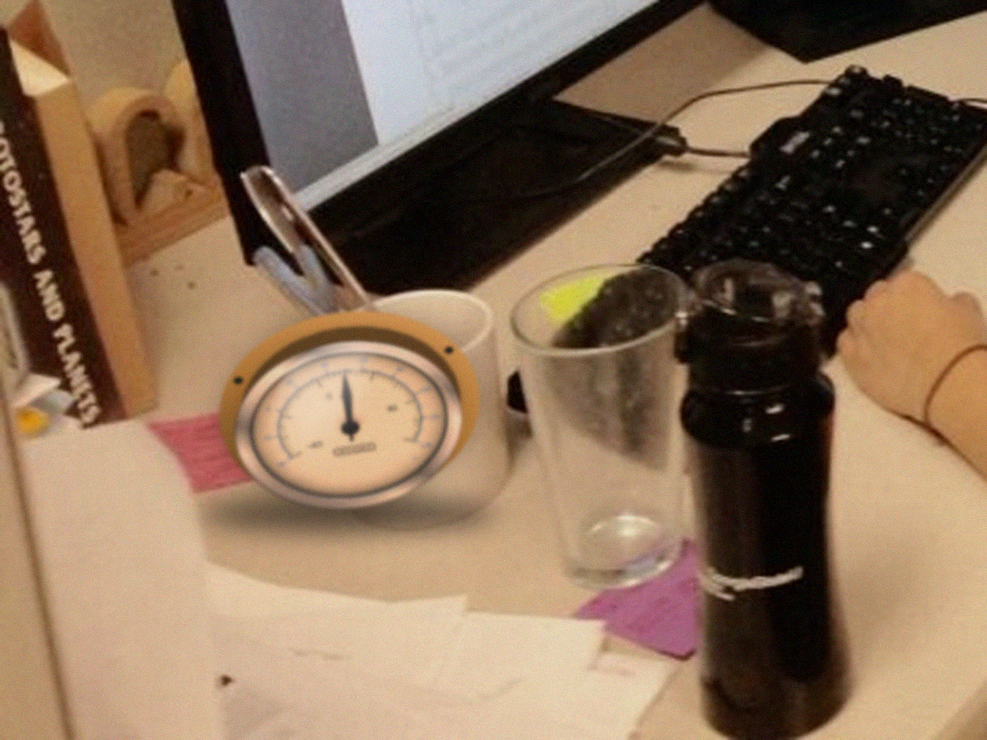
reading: °C 10
